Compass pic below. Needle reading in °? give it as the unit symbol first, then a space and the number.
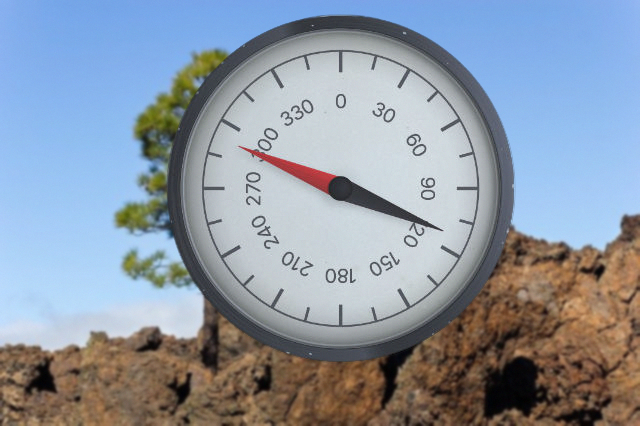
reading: ° 292.5
